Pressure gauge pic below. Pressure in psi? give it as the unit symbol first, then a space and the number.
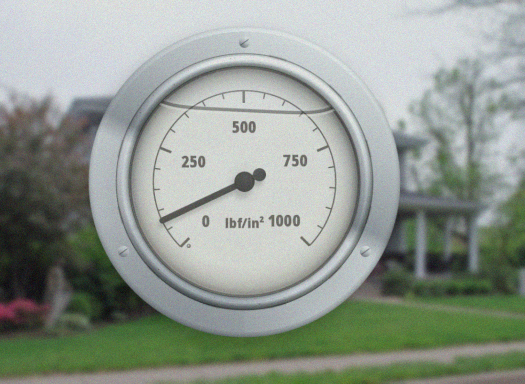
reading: psi 75
